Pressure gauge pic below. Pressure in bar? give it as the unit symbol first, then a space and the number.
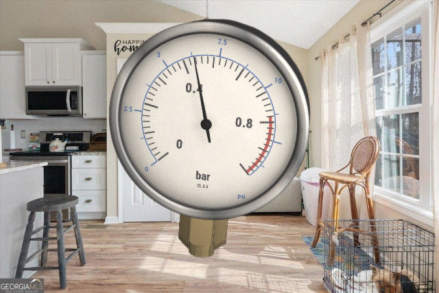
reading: bar 0.44
